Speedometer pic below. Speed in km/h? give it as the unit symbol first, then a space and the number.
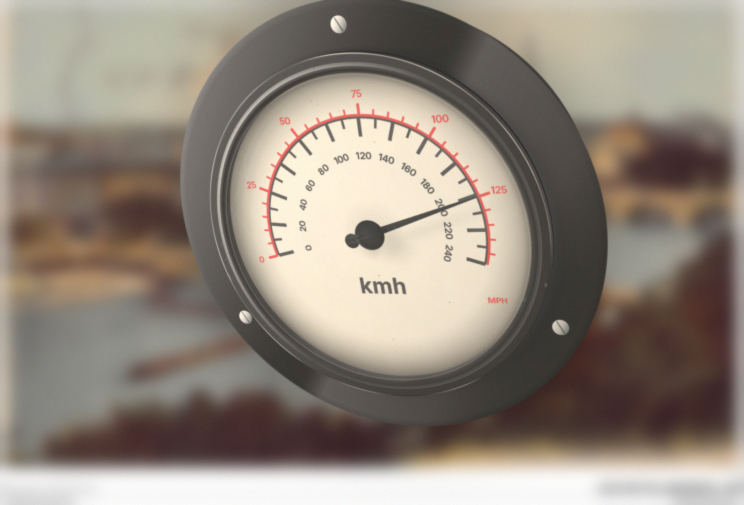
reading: km/h 200
